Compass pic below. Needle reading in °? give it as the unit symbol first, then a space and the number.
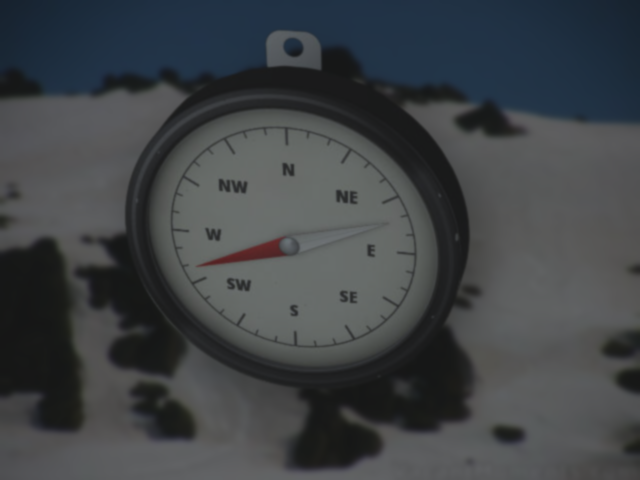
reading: ° 250
